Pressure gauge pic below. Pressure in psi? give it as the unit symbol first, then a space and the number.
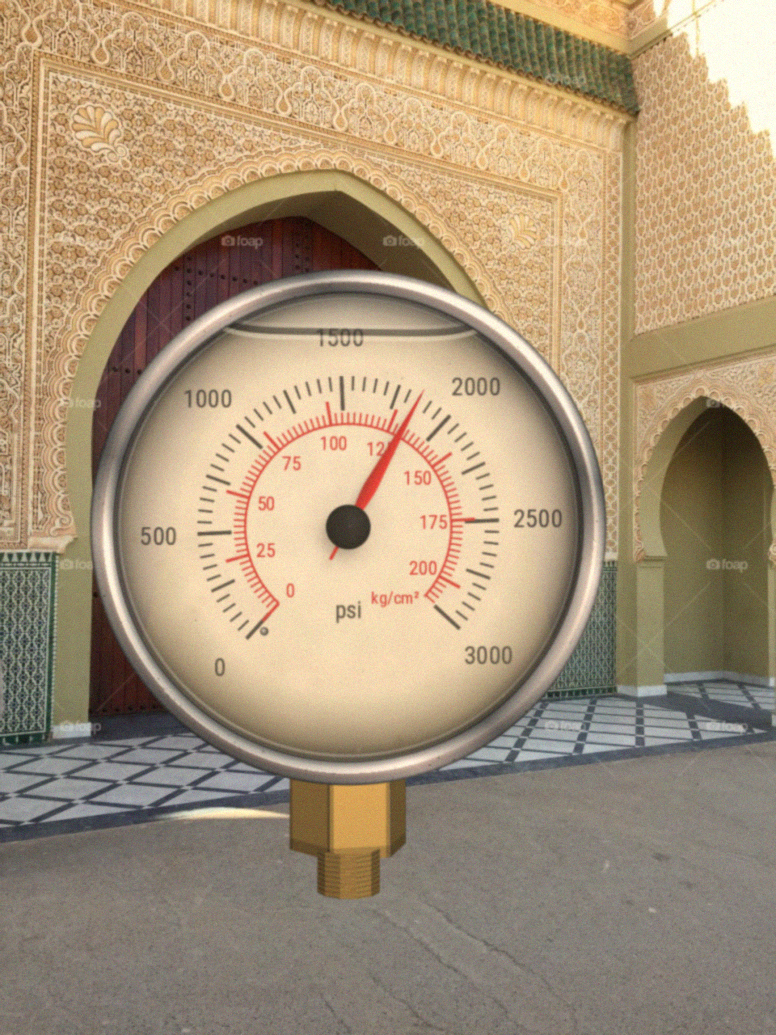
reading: psi 1850
